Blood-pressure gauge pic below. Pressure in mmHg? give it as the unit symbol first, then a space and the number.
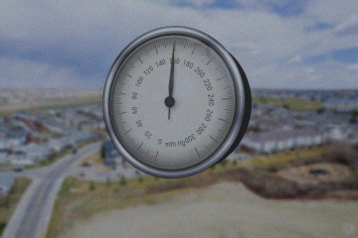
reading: mmHg 160
